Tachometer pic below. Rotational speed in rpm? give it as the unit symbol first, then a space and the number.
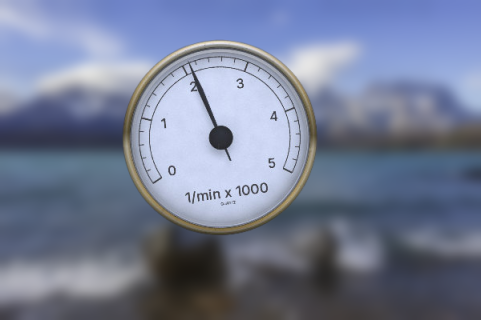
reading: rpm 2100
